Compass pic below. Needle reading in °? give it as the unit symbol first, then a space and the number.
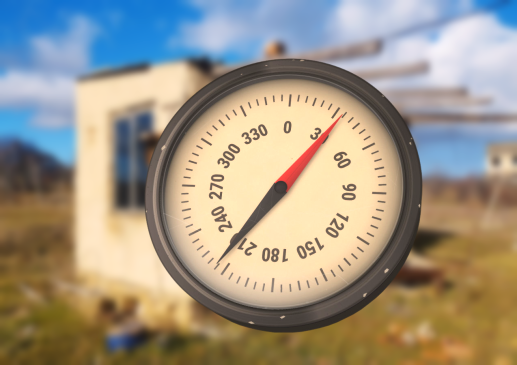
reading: ° 35
